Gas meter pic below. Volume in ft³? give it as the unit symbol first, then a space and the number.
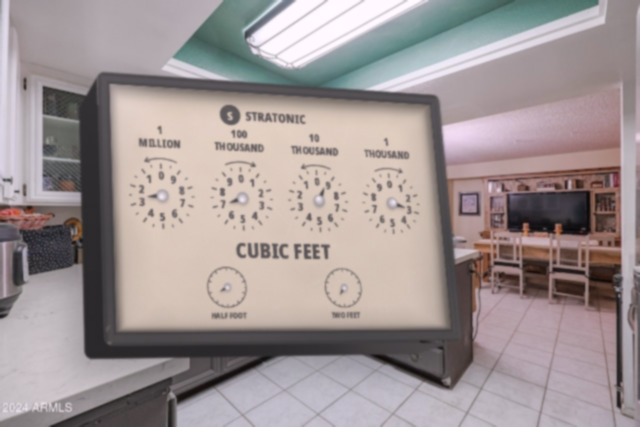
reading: ft³ 269300
